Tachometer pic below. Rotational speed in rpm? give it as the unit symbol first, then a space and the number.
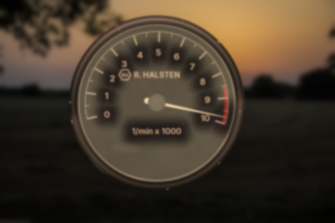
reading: rpm 9750
